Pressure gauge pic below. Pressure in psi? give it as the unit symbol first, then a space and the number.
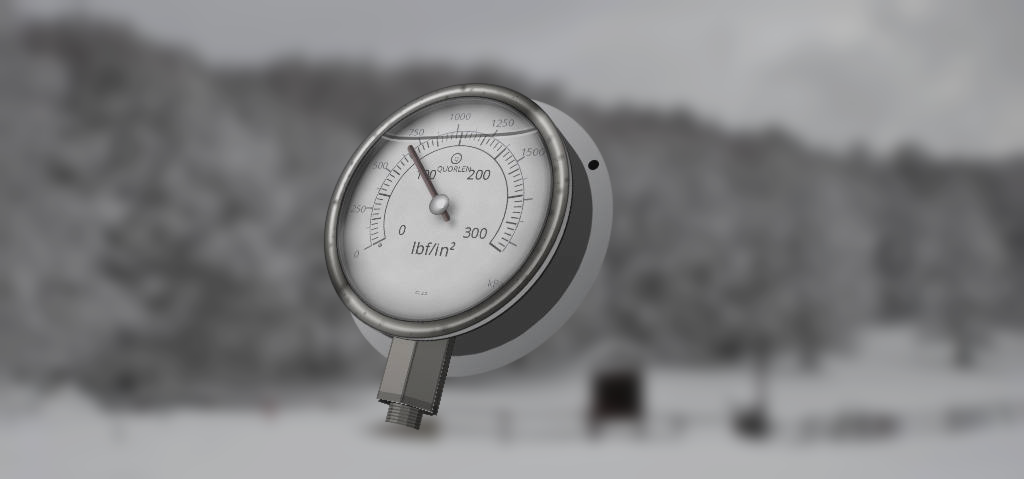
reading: psi 100
